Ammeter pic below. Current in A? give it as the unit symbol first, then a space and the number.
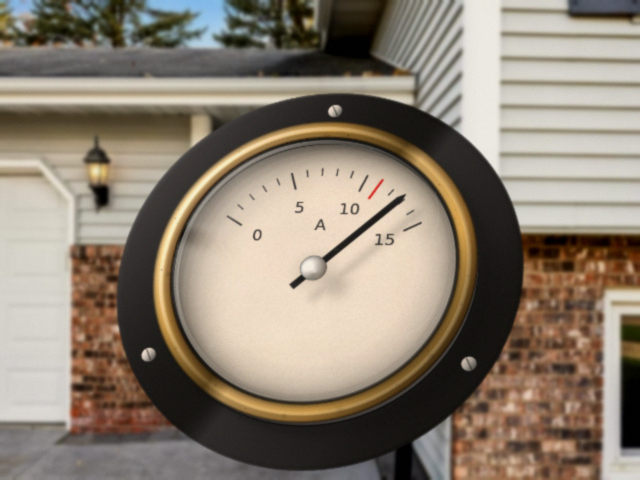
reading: A 13
